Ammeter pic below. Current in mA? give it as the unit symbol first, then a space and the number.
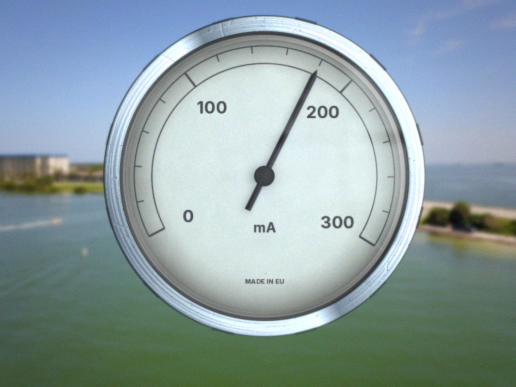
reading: mA 180
